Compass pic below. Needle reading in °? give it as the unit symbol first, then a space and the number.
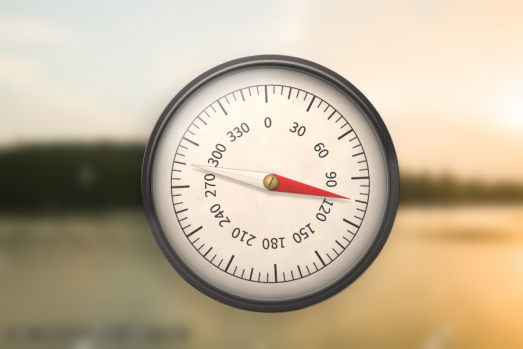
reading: ° 105
